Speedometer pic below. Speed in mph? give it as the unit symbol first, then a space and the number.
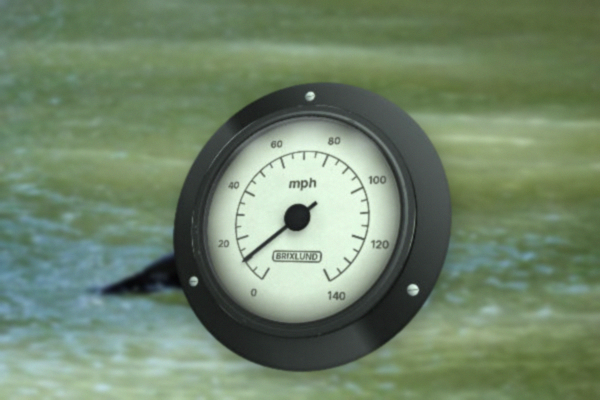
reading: mph 10
